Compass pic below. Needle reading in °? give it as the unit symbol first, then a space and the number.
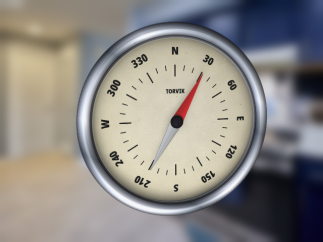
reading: ° 30
